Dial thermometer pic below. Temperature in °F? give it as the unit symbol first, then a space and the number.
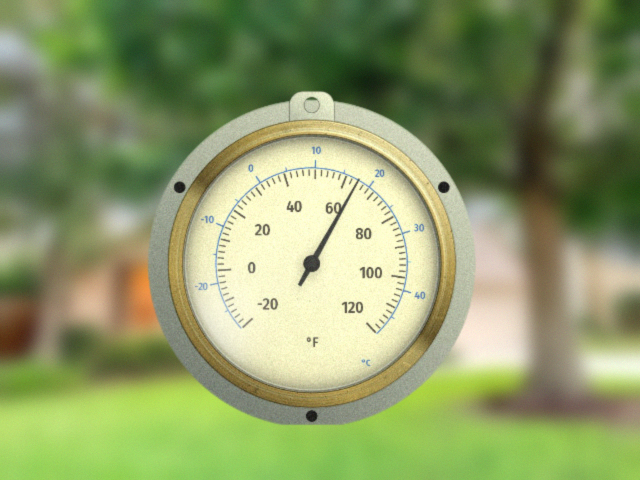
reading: °F 64
